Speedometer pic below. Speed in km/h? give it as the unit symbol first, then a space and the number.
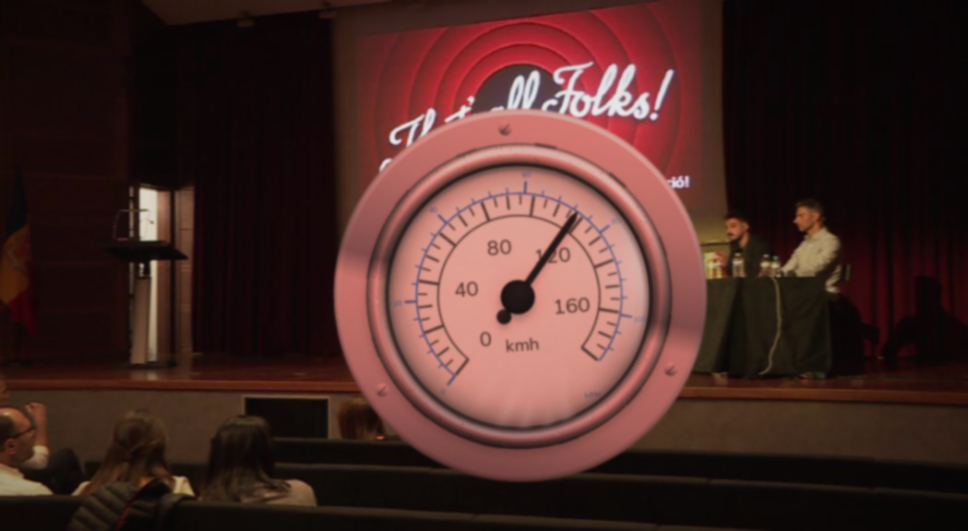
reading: km/h 117.5
